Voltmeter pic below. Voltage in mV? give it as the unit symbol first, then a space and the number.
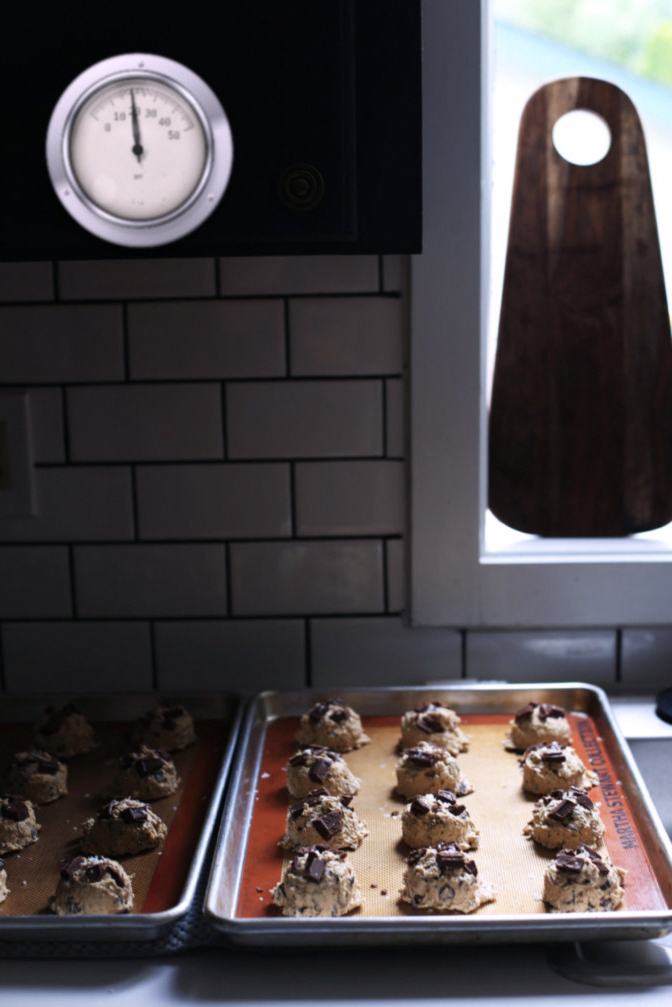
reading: mV 20
